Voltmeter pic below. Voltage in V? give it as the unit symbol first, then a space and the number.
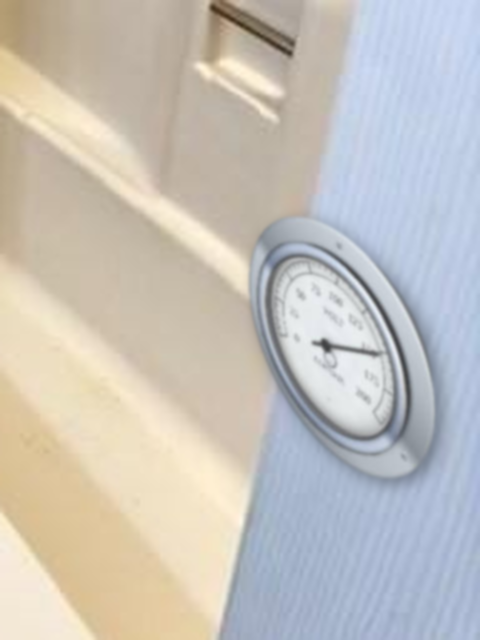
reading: V 150
